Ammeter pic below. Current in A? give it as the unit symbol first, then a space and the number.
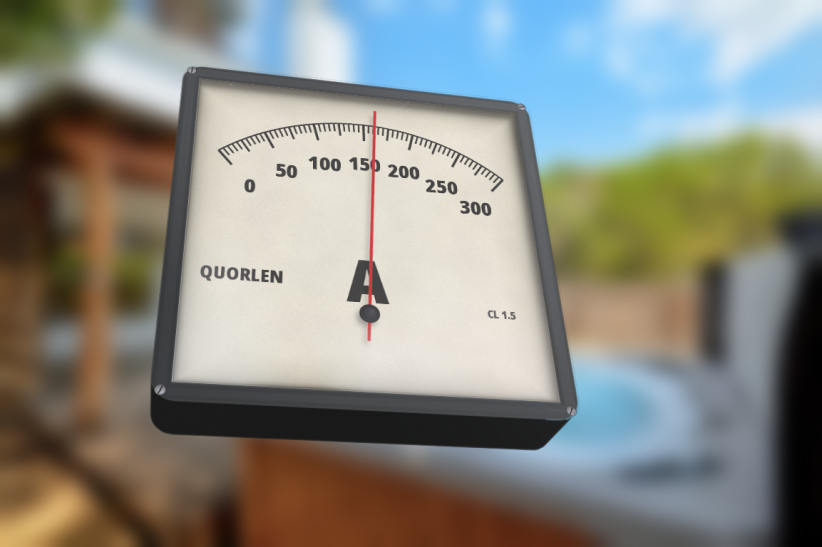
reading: A 160
